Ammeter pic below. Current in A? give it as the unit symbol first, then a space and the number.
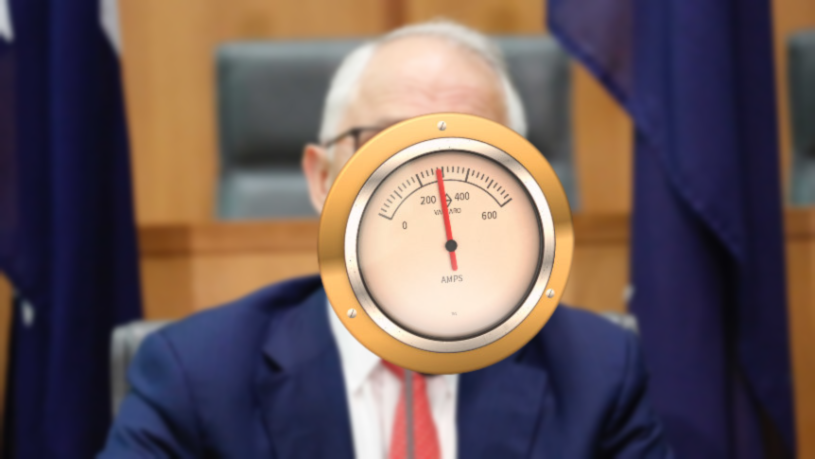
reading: A 280
